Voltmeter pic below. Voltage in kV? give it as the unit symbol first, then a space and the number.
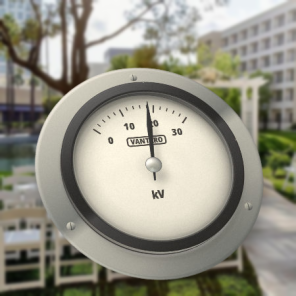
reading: kV 18
